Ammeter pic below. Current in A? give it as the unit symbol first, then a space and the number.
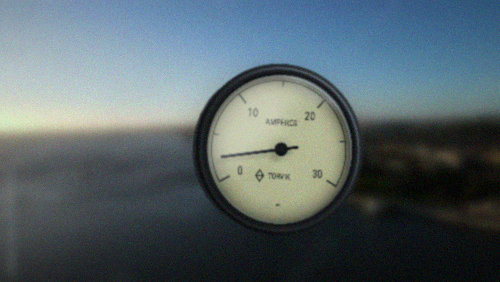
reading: A 2.5
